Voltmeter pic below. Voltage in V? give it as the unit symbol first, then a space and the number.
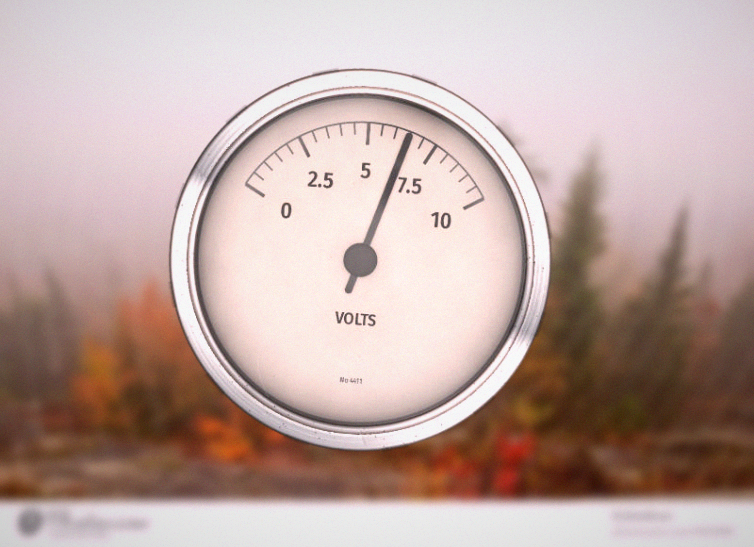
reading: V 6.5
